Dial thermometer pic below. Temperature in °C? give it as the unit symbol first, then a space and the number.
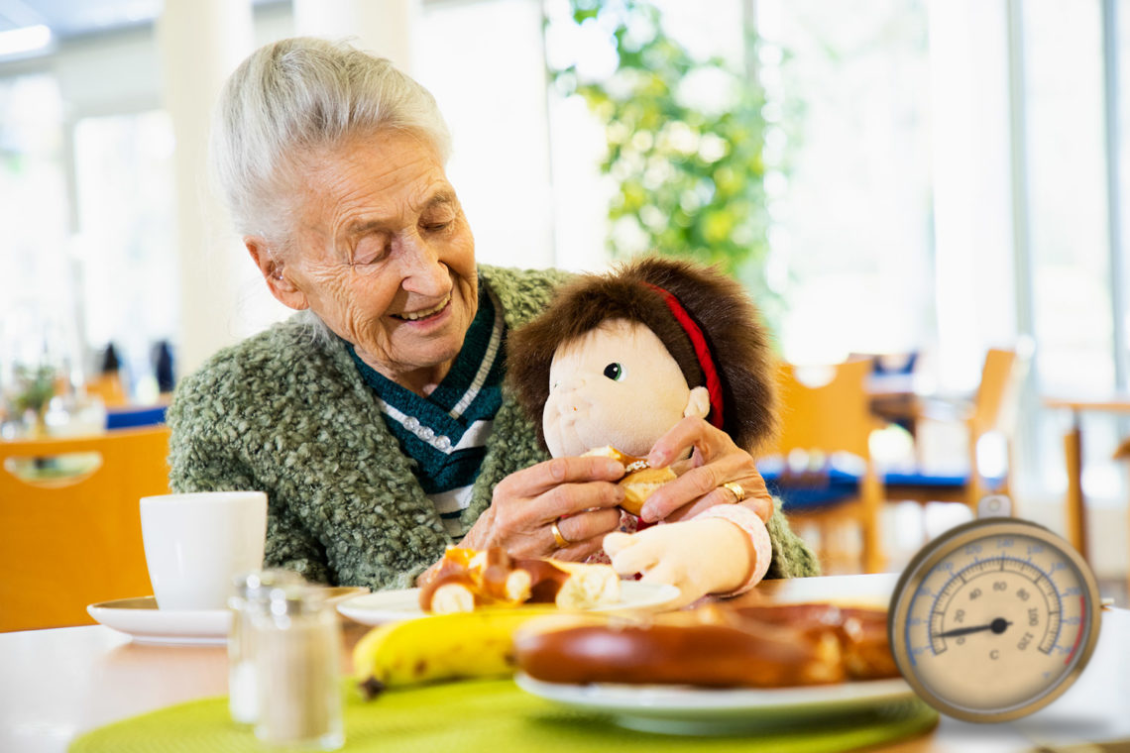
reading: °C 10
